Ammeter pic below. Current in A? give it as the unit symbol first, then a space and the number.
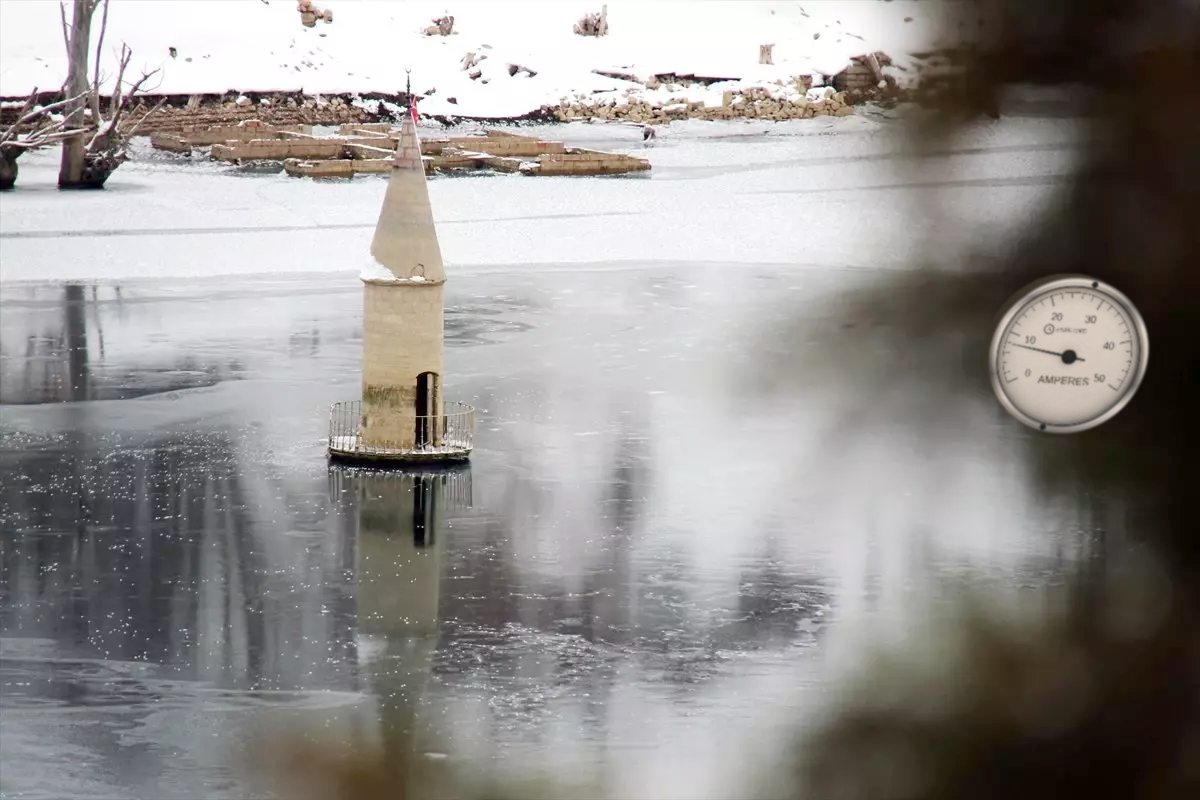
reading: A 8
